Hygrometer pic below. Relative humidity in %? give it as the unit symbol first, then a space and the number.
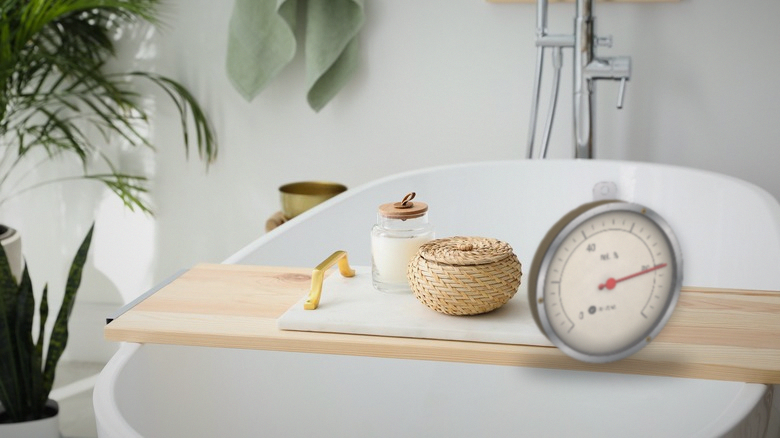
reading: % 80
